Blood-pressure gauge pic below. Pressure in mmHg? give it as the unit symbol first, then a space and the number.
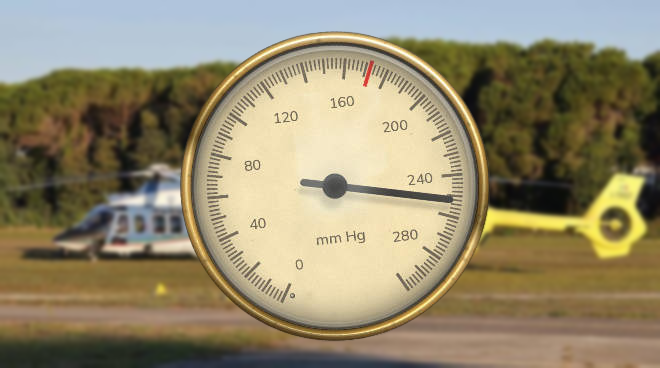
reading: mmHg 252
